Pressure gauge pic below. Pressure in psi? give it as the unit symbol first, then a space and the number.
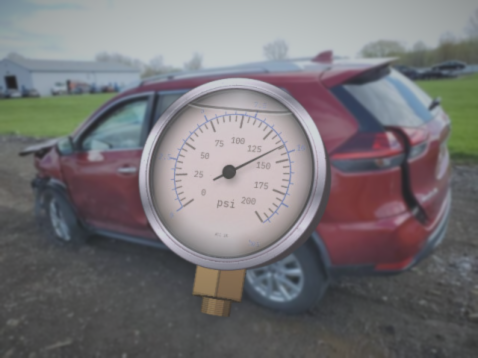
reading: psi 140
